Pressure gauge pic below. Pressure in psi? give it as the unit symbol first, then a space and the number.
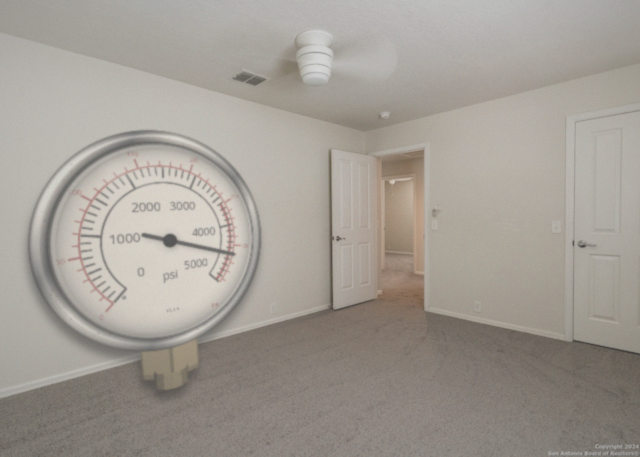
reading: psi 4500
